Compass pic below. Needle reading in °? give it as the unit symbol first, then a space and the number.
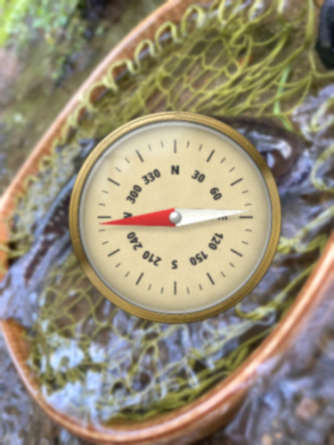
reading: ° 265
